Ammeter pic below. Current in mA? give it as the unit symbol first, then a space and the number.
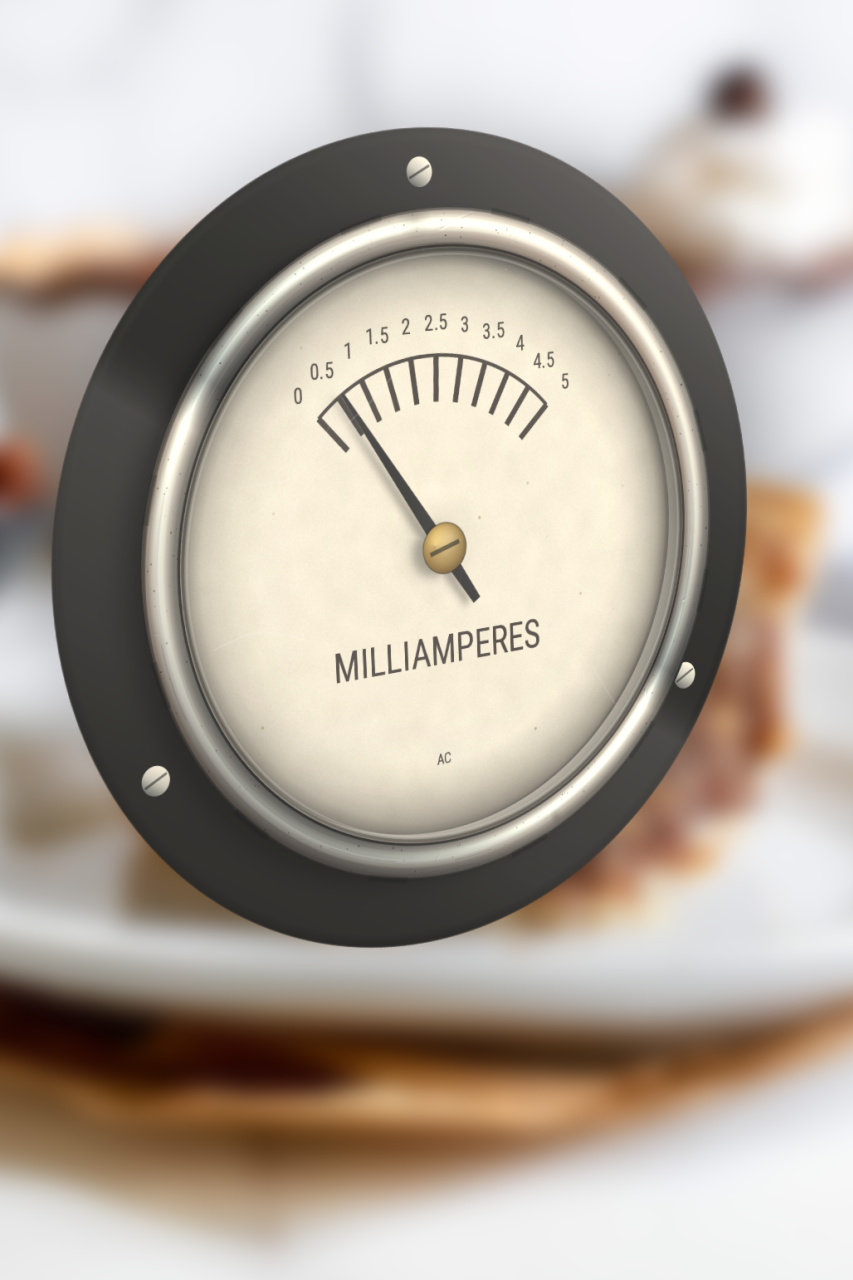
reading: mA 0.5
